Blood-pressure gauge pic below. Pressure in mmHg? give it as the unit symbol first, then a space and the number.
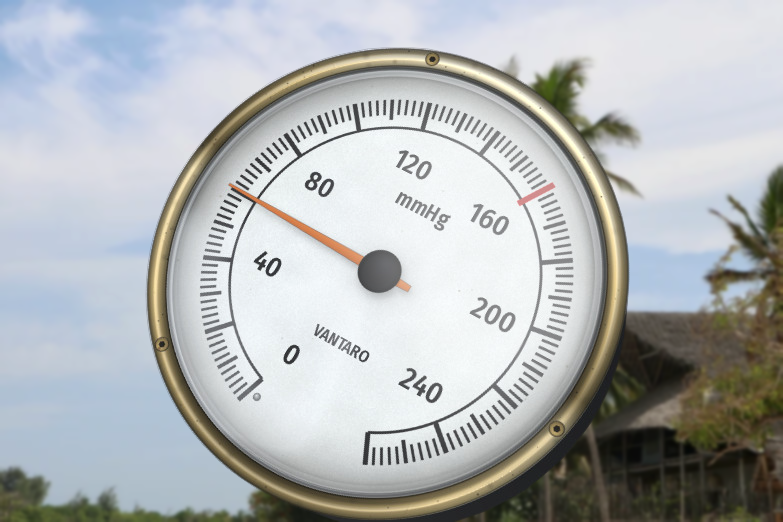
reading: mmHg 60
